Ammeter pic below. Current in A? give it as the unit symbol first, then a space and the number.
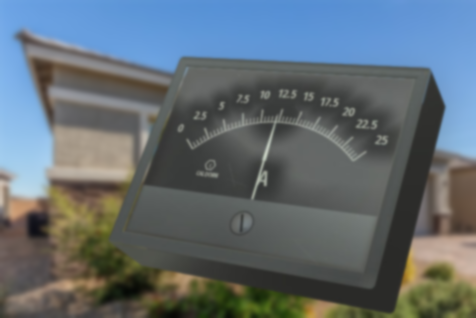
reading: A 12.5
